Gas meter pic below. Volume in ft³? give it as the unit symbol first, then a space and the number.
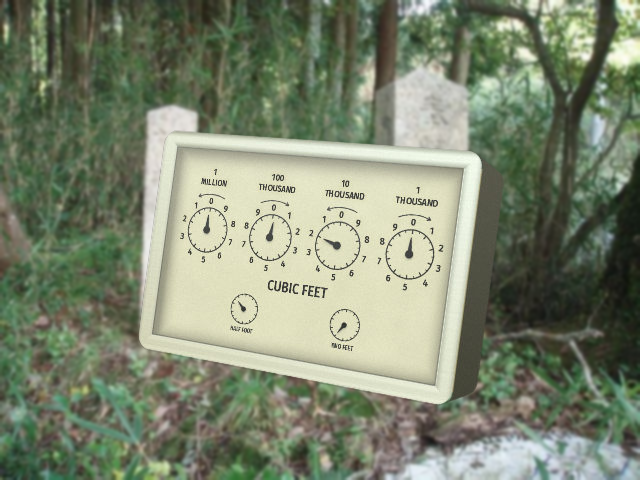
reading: ft³ 2000
